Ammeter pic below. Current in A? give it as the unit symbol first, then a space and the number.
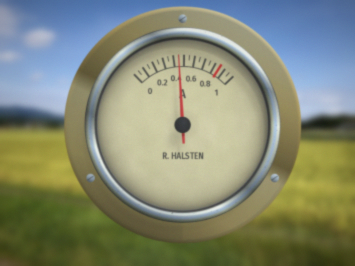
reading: A 0.45
